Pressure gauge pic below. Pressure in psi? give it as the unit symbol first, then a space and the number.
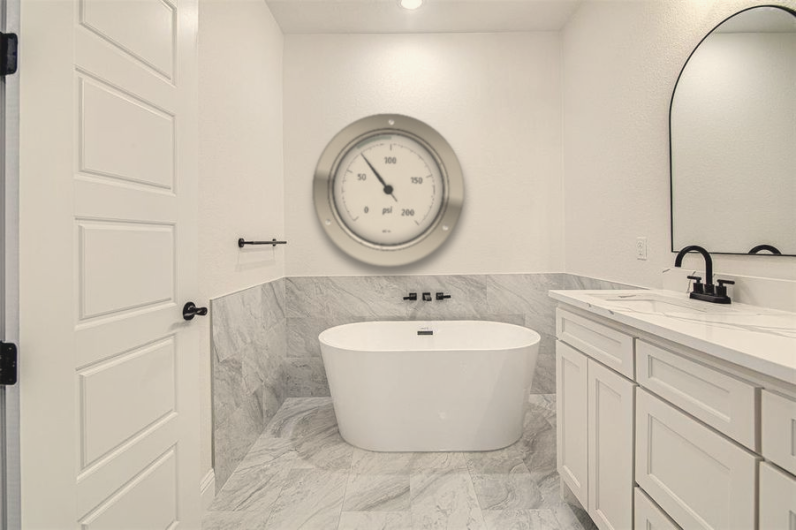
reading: psi 70
